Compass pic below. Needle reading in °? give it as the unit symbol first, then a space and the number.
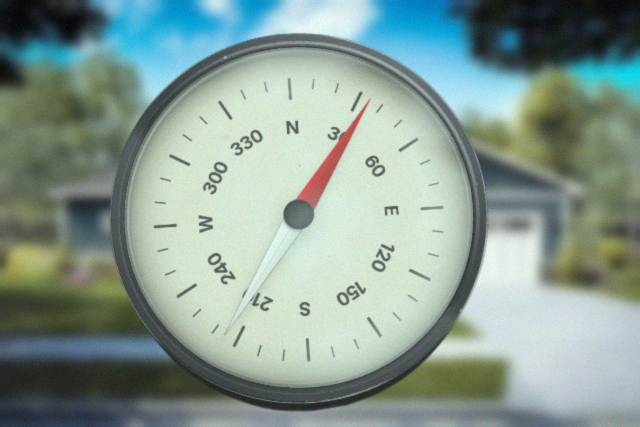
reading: ° 35
